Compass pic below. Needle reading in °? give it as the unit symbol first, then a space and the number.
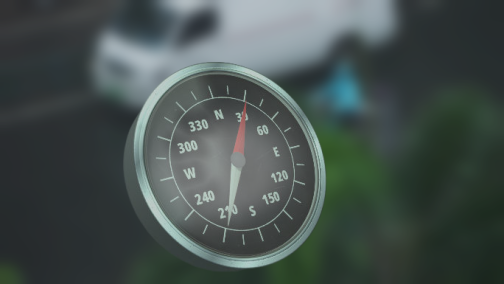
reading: ° 30
